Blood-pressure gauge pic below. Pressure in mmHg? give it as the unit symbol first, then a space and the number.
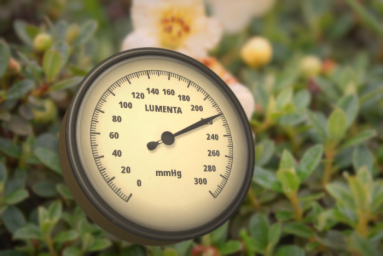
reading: mmHg 220
